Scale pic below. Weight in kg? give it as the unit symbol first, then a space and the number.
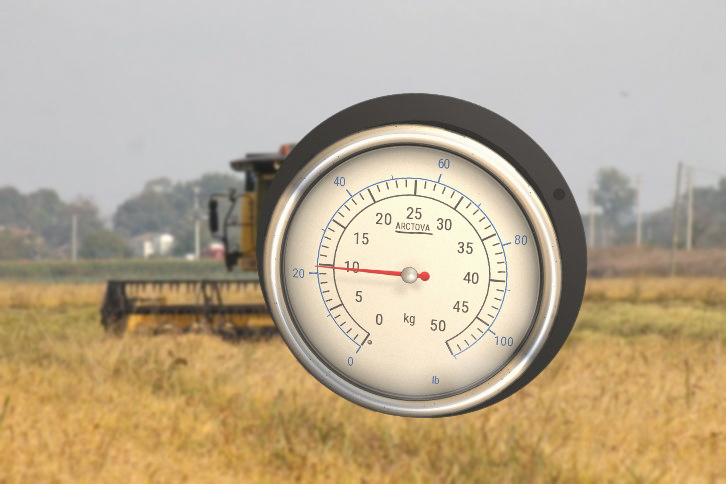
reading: kg 10
